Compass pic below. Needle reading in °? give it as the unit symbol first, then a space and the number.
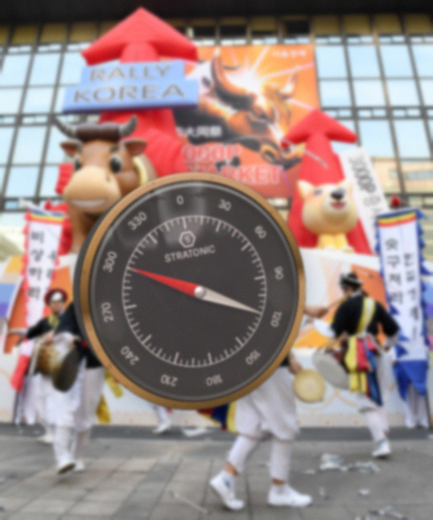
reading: ° 300
